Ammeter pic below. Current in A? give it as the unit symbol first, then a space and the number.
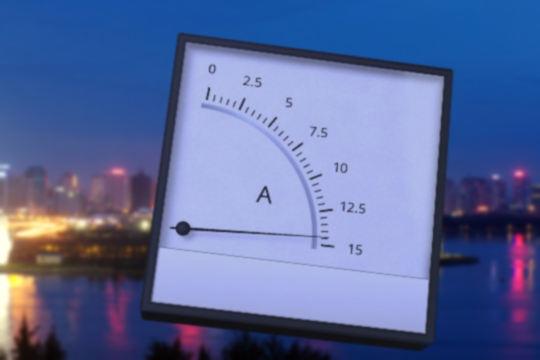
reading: A 14.5
